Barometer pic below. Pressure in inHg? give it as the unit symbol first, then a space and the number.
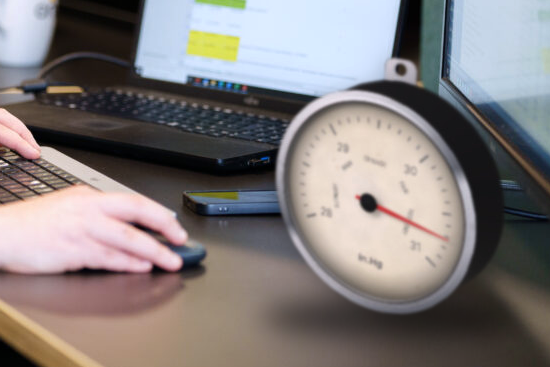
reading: inHg 30.7
